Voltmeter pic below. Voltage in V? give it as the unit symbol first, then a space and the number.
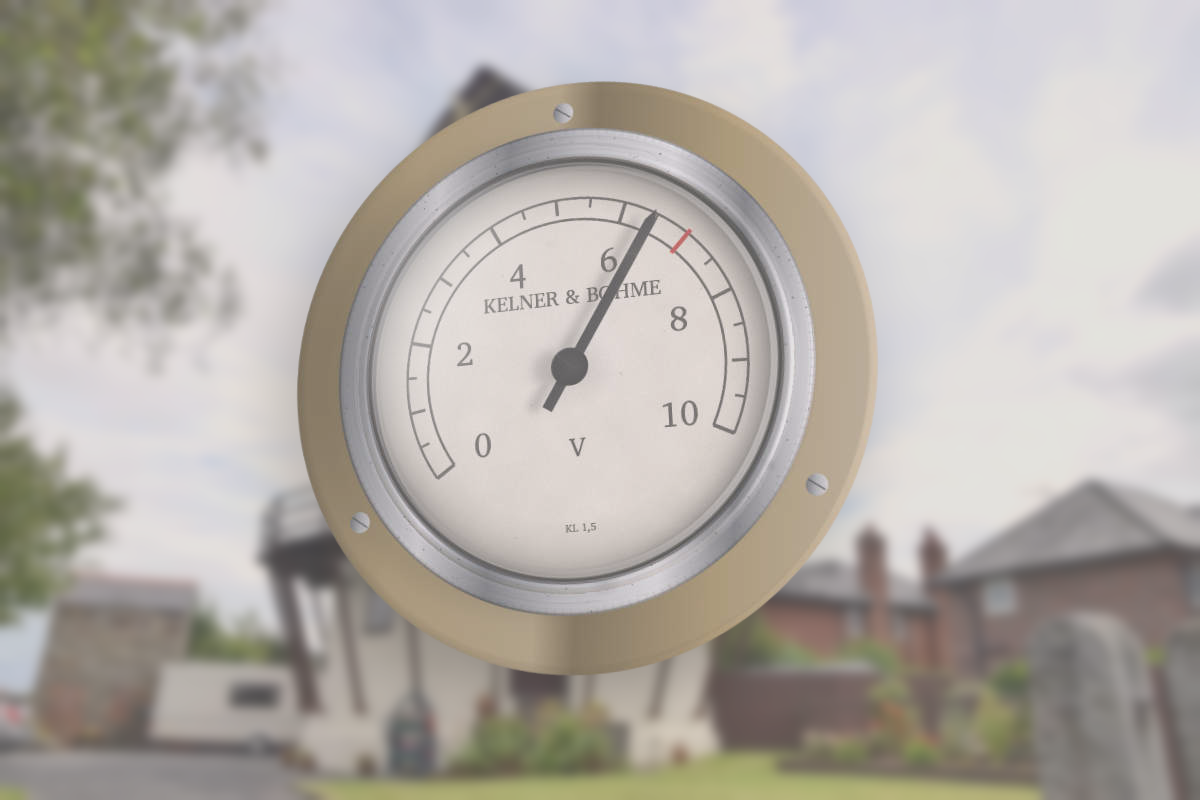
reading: V 6.5
